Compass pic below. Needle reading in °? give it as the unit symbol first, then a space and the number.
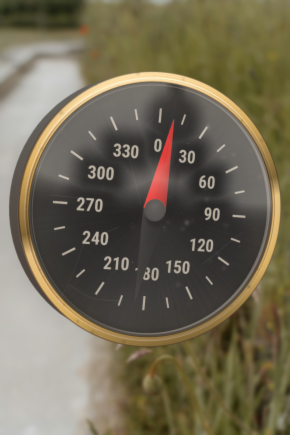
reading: ° 7.5
